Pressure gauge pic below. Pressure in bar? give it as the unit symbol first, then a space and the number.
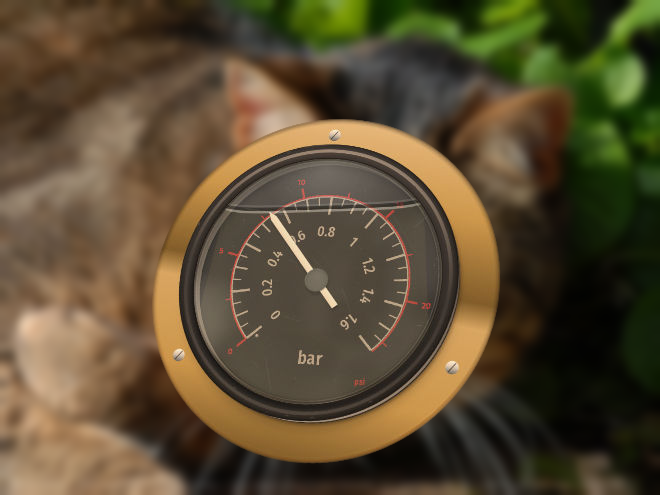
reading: bar 0.55
